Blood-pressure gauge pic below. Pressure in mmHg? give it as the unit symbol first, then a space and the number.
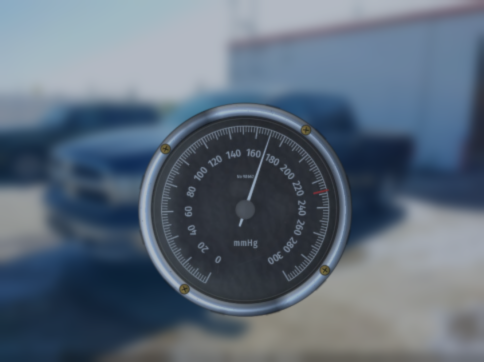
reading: mmHg 170
